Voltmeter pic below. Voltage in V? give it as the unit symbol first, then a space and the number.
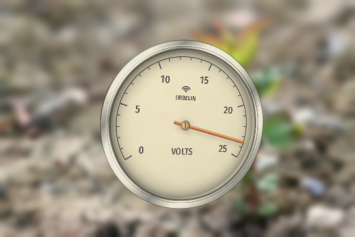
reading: V 23.5
